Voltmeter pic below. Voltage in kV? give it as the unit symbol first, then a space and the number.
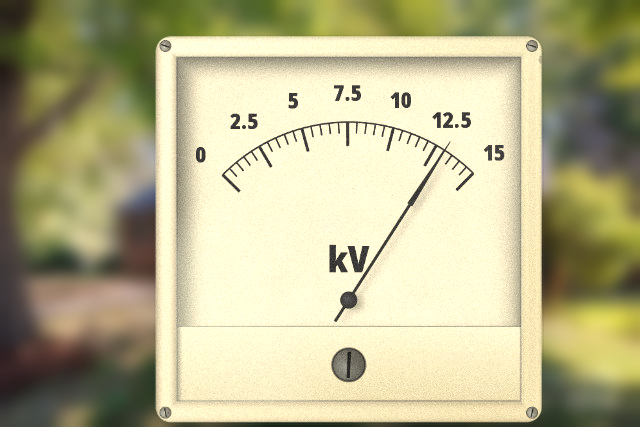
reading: kV 13
